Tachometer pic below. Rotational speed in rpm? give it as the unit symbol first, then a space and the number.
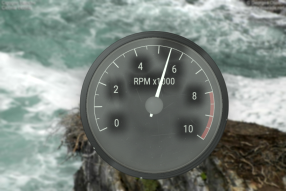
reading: rpm 5500
